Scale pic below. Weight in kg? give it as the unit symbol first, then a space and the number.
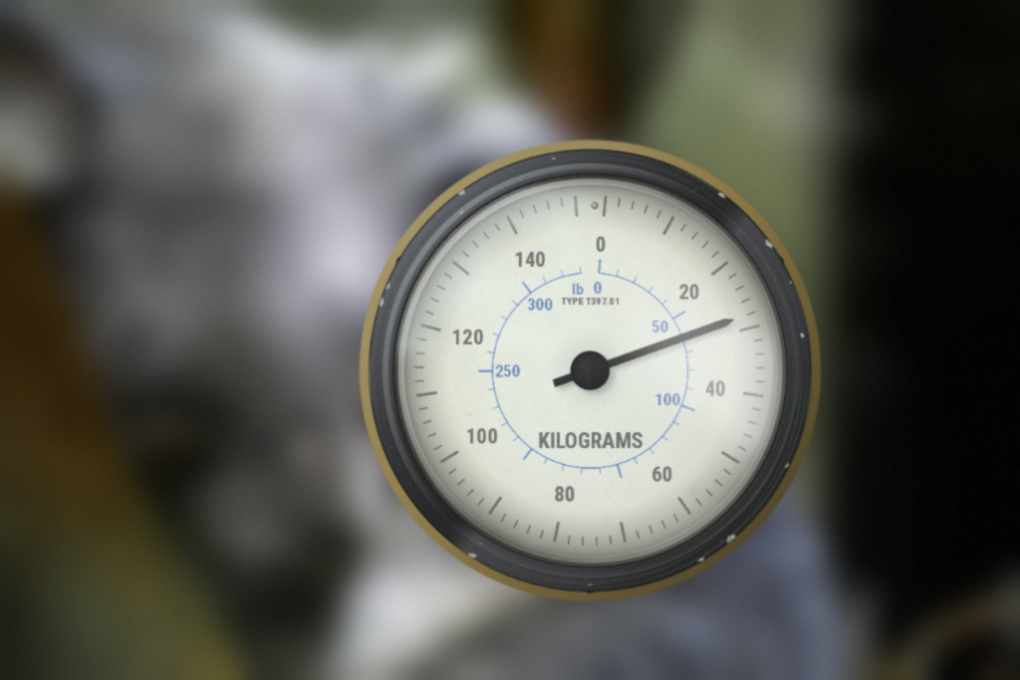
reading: kg 28
